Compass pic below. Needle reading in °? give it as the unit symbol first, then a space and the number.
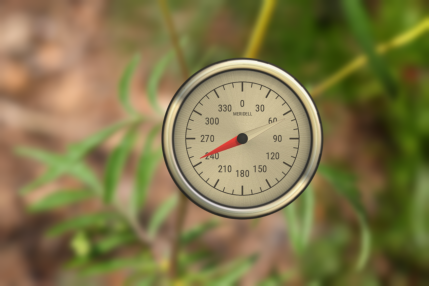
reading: ° 245
